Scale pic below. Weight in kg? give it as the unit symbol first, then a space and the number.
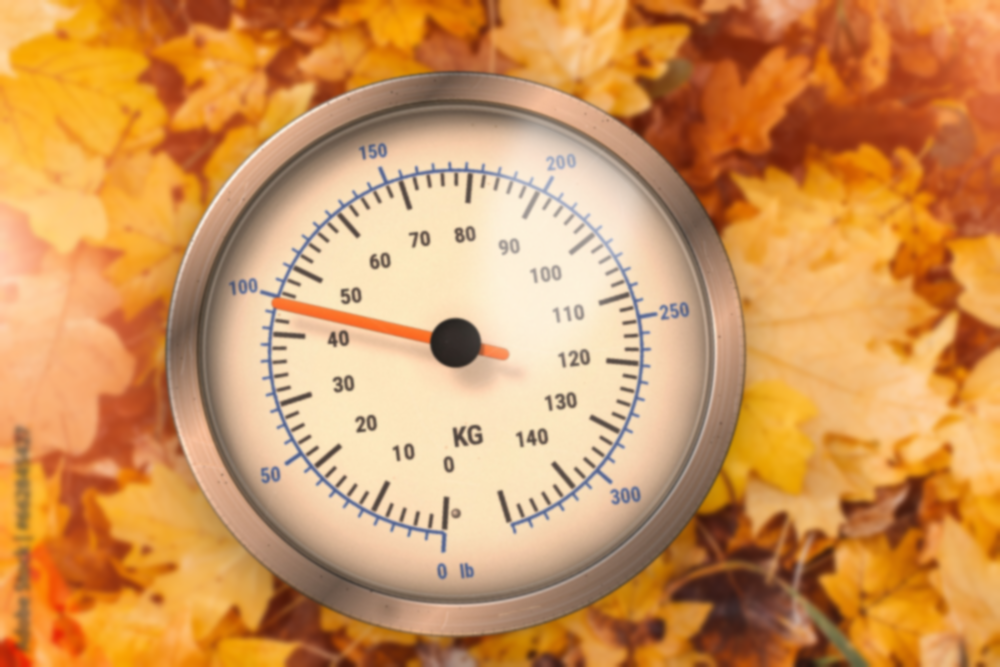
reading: kg 44
